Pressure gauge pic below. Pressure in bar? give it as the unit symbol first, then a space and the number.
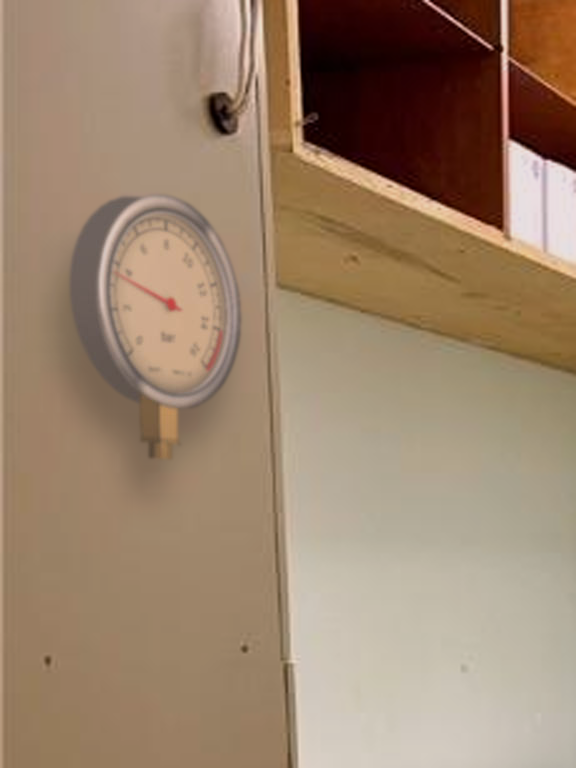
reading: bar 3.5
